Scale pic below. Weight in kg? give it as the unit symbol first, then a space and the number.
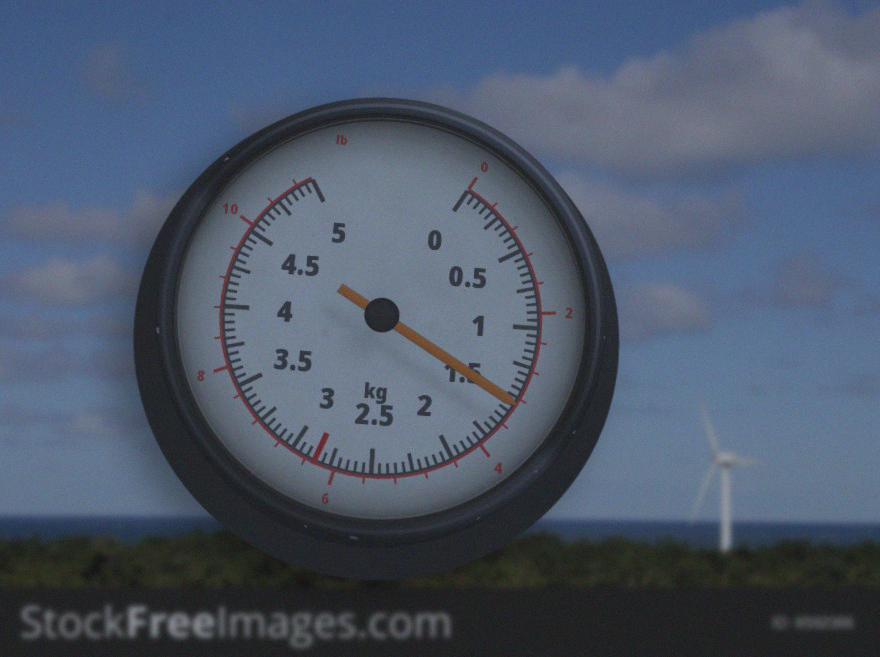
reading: kg 1.5
